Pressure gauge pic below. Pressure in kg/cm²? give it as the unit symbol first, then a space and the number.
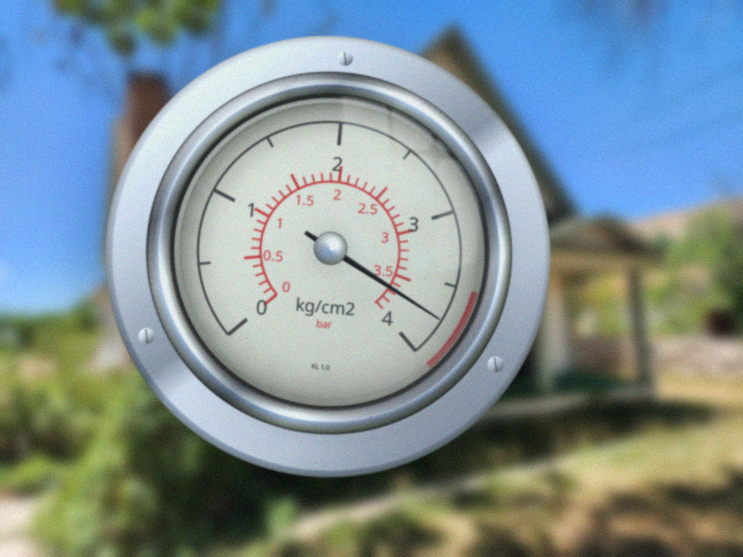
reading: kg/cm² 3.75
